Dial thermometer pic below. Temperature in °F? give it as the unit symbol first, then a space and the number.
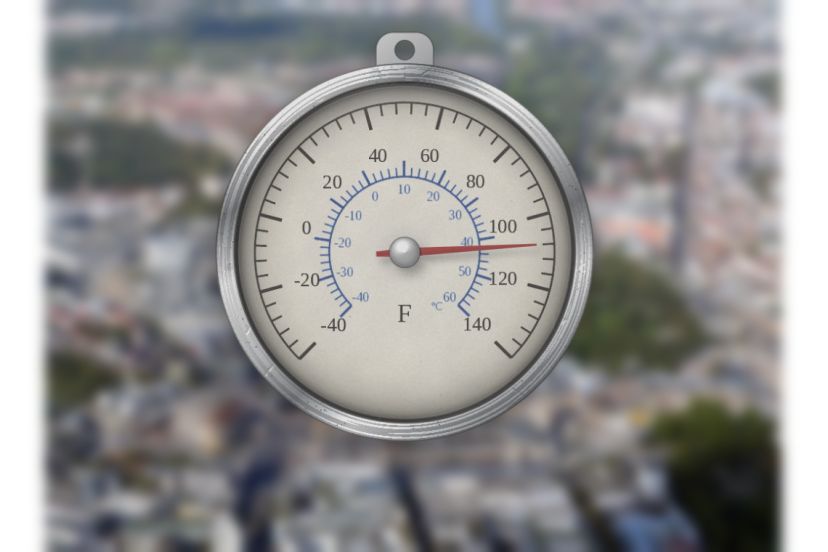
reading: °F 108
